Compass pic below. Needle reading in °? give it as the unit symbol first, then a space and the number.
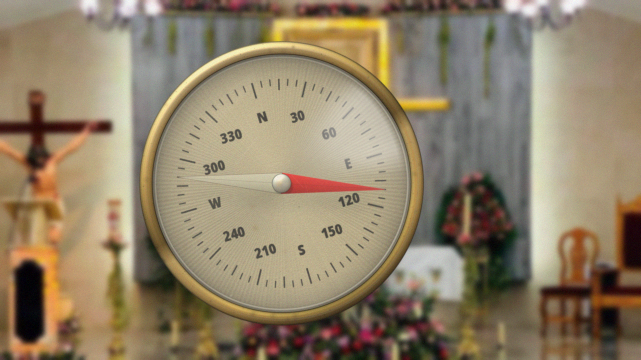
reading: ° 110
